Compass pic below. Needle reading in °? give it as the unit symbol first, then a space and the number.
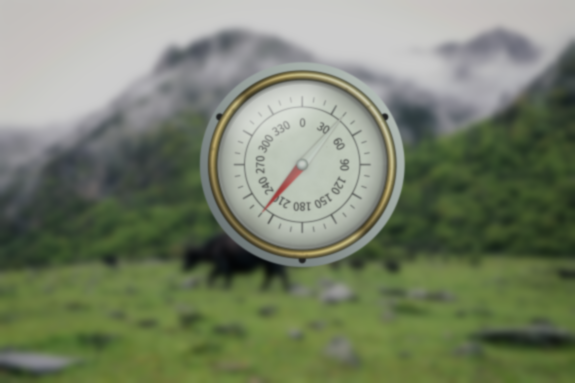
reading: ° 220
